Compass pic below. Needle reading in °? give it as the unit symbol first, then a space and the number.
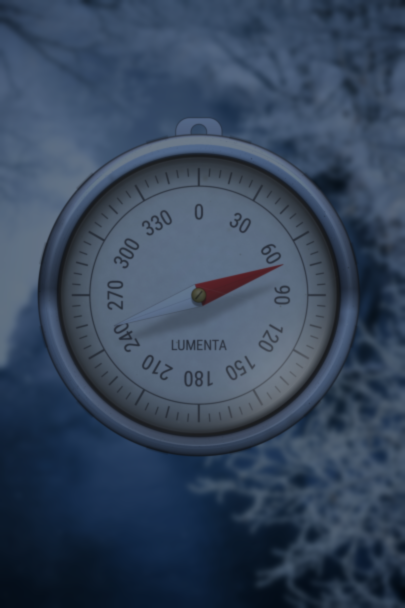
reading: ° 70
